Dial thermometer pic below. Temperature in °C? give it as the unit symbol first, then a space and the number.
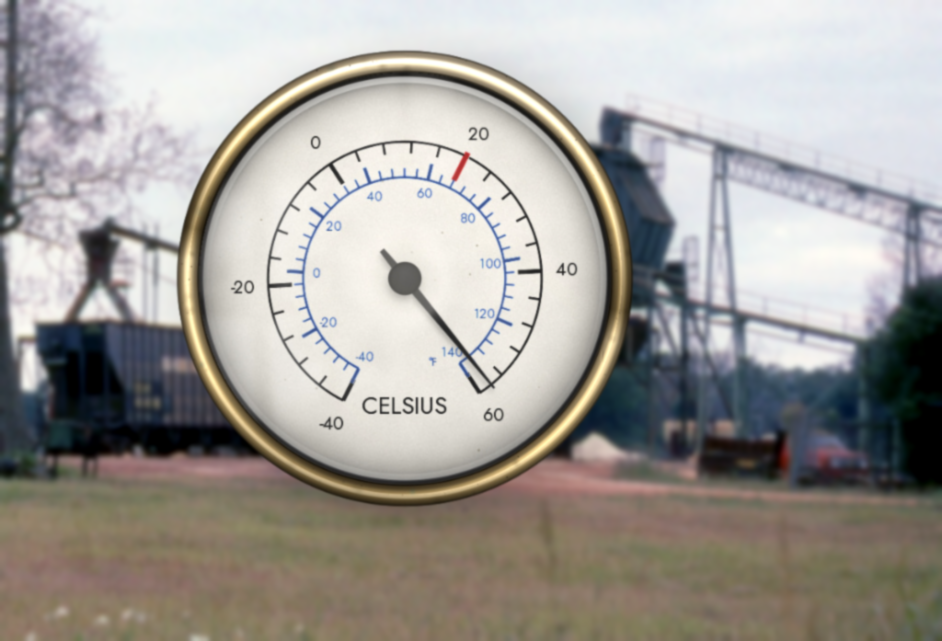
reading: °C 58
